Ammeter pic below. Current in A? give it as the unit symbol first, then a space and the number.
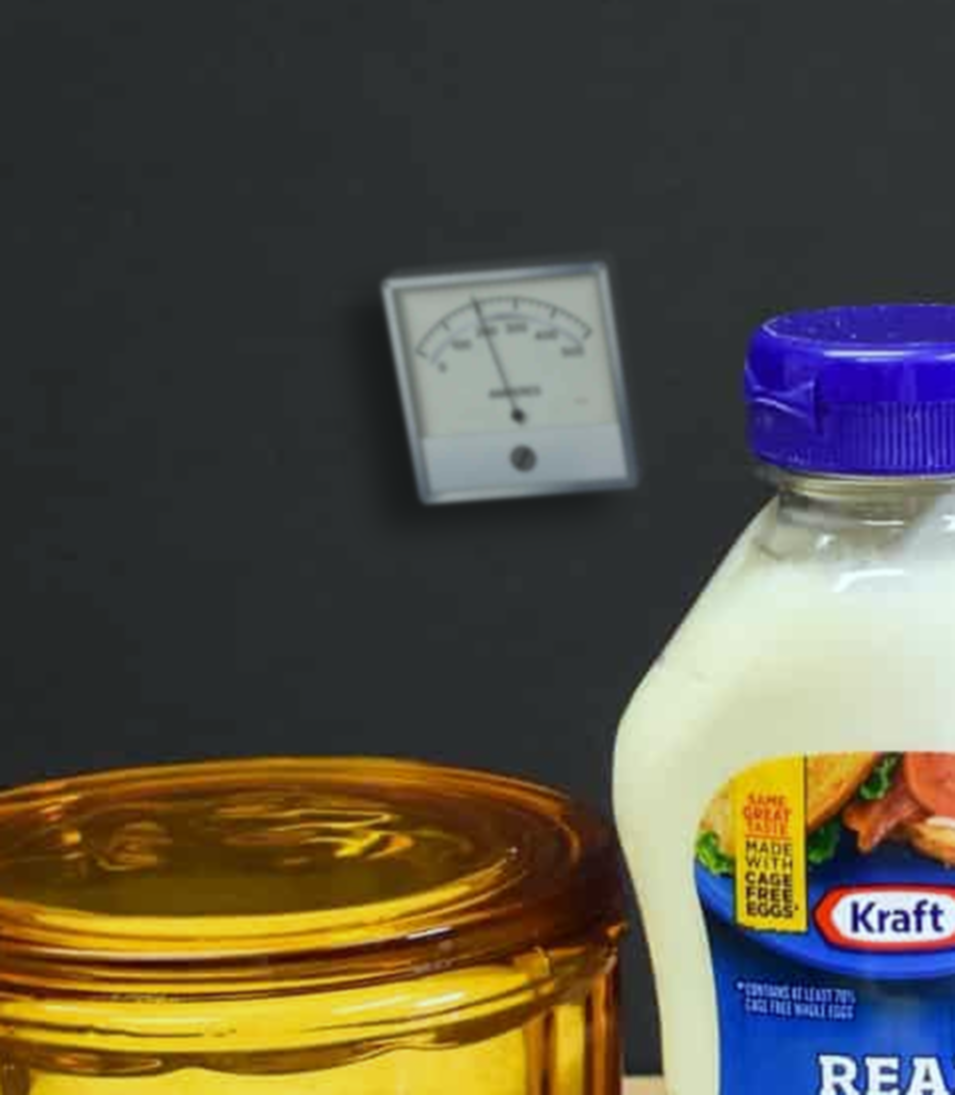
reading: A 200
